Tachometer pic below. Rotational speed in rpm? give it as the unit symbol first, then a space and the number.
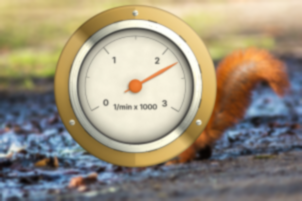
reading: rpm 2250
